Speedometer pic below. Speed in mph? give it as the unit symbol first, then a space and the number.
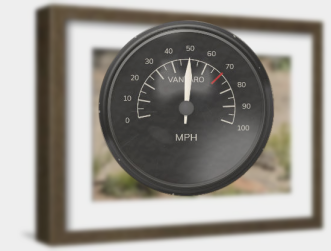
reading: mph 50
